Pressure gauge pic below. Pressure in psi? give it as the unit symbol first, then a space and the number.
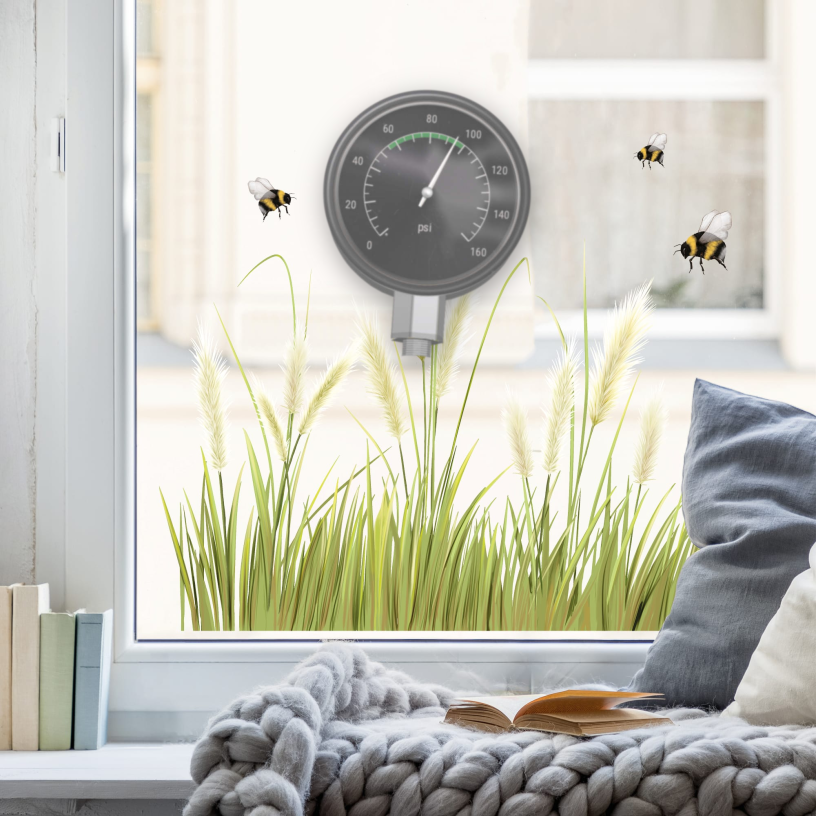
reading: psi 95
